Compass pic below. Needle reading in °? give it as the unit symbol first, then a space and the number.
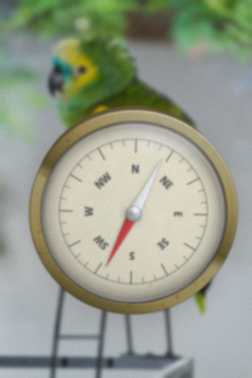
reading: ° 205
